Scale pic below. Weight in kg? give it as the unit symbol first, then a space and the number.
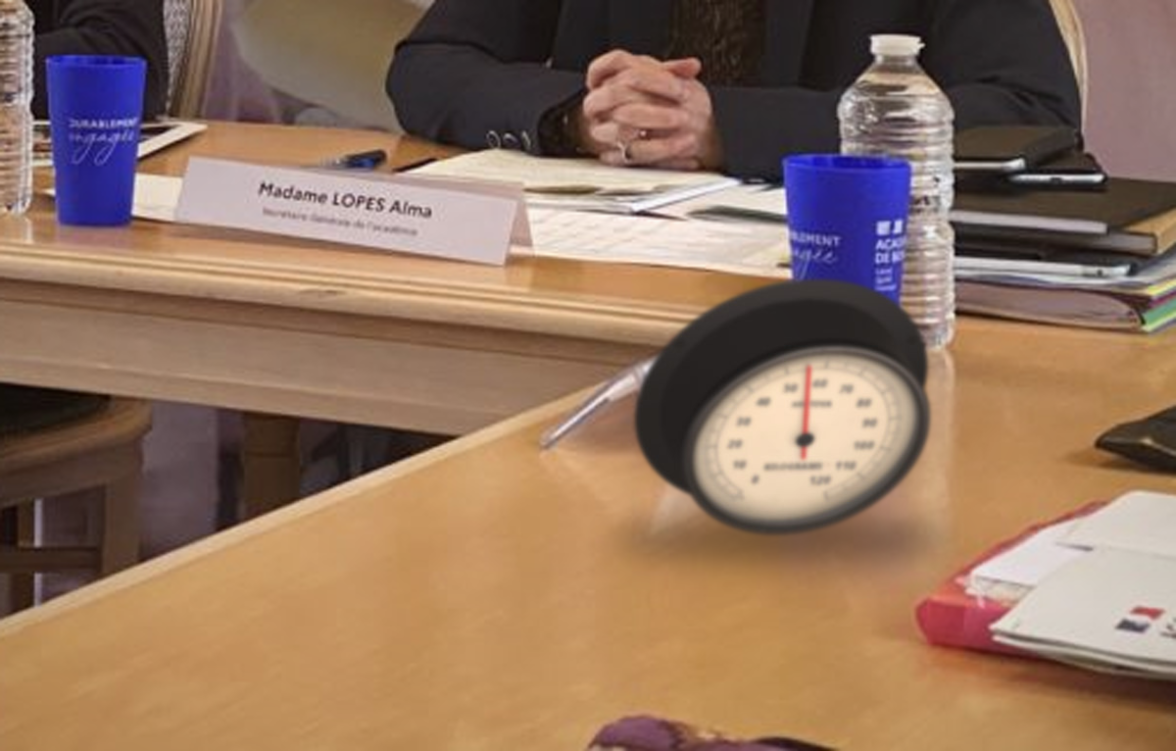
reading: kg 55
